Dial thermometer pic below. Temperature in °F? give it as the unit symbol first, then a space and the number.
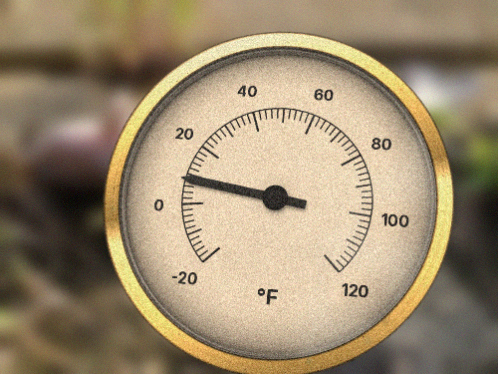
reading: °F 8
